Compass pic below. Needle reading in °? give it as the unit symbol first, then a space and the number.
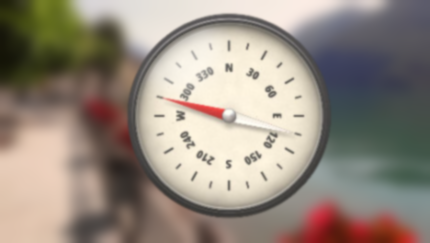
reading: ° 285
